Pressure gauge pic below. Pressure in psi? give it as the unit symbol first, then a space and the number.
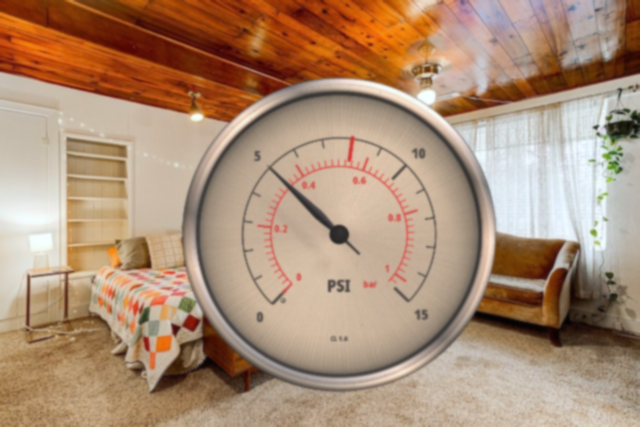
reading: psi 5
